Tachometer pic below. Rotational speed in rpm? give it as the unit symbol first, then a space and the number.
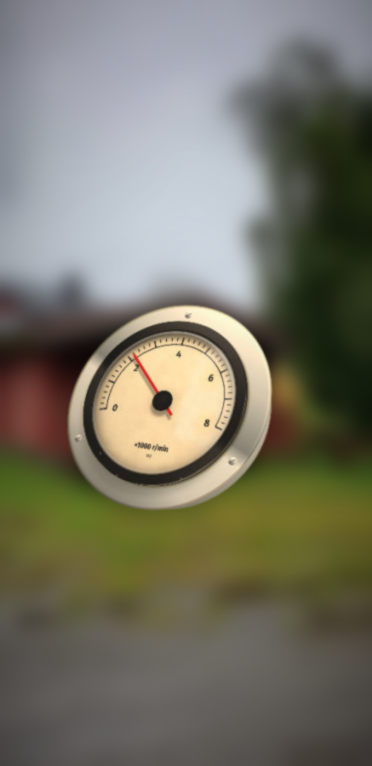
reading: rpm 2200
